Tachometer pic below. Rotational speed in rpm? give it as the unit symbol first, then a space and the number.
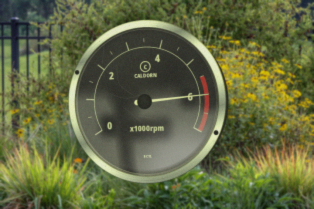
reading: rpm 6000
